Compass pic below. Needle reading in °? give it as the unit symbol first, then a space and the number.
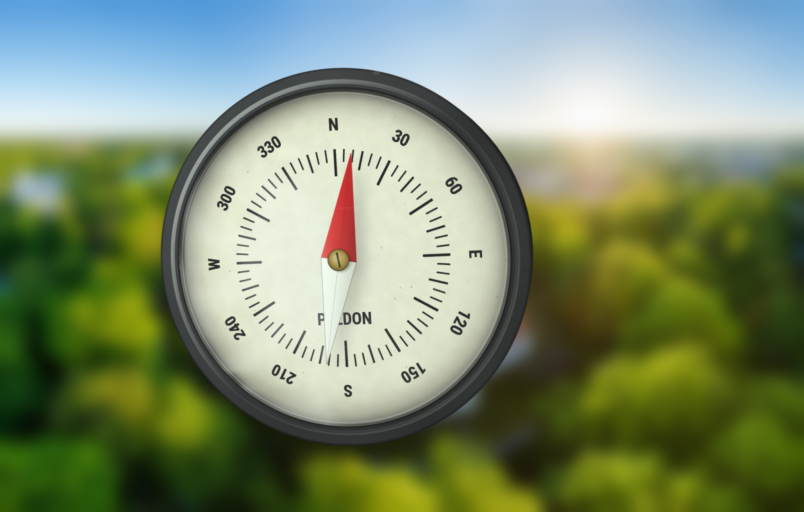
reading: ° 10
